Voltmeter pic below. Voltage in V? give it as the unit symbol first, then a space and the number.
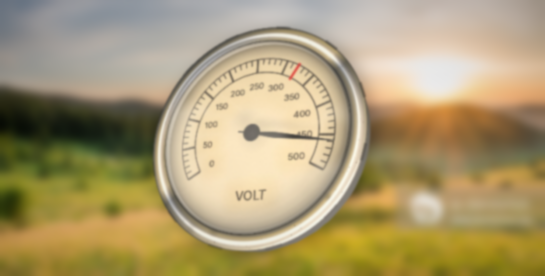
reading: V 460
